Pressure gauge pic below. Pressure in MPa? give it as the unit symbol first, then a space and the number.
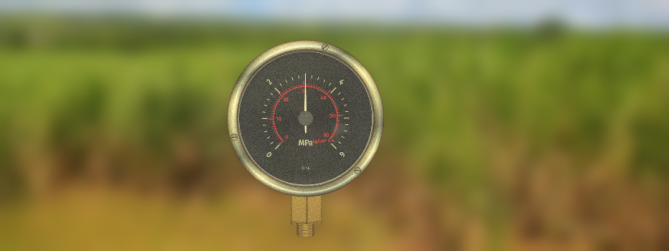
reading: MPa 3
